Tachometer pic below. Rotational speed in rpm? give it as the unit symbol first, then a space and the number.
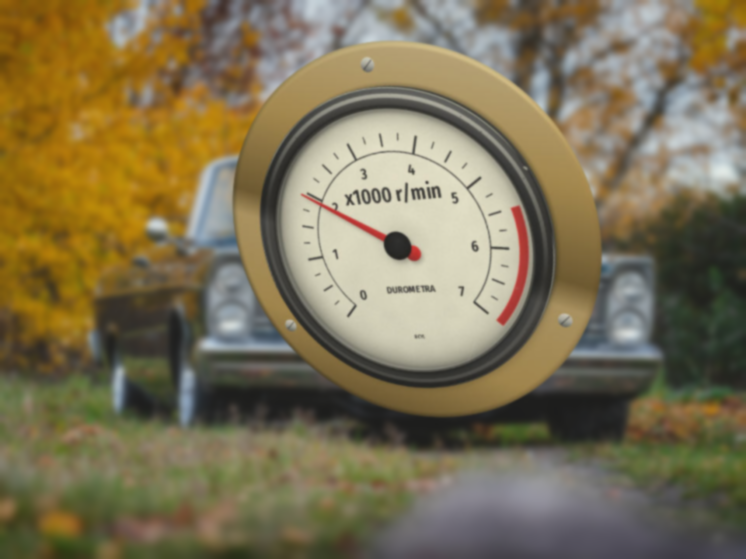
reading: rpm 2000
